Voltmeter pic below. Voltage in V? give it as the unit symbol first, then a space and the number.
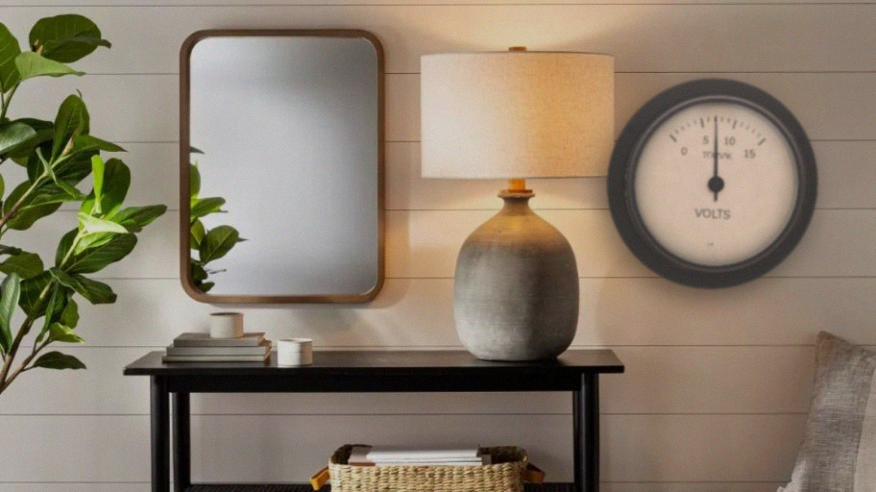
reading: V 7
